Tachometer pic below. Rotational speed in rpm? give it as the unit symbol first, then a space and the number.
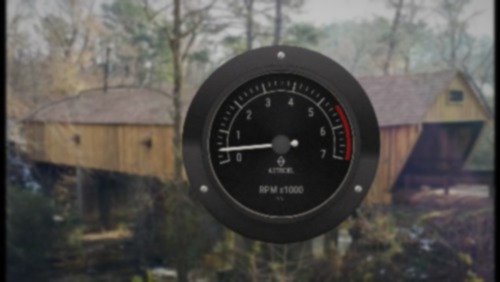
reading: rpm 400
